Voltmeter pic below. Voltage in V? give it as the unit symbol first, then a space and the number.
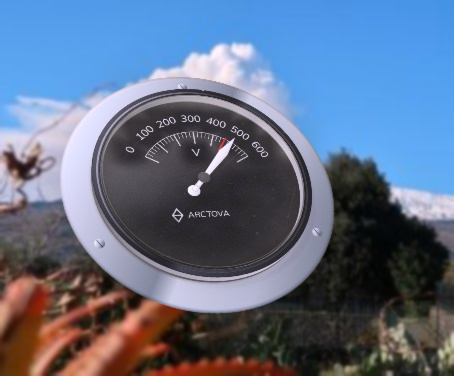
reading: V 500
